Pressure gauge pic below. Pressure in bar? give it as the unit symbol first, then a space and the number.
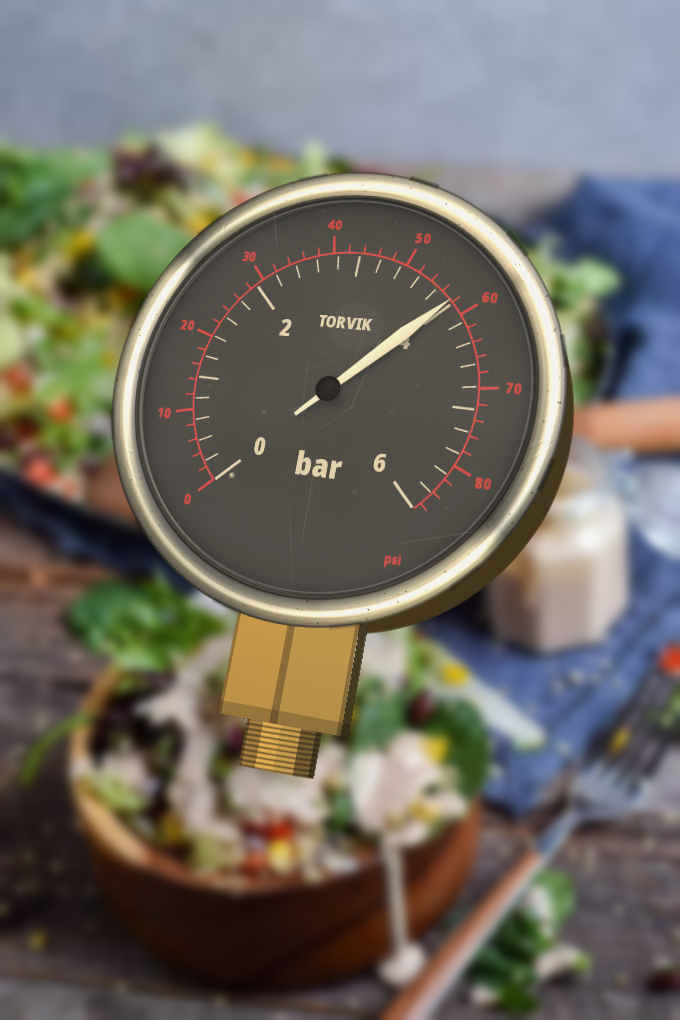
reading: bar 4
